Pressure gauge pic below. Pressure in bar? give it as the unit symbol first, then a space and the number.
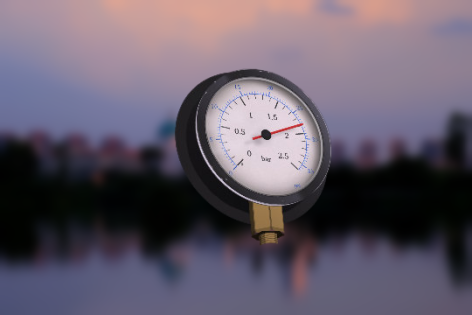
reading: bar 1.9
